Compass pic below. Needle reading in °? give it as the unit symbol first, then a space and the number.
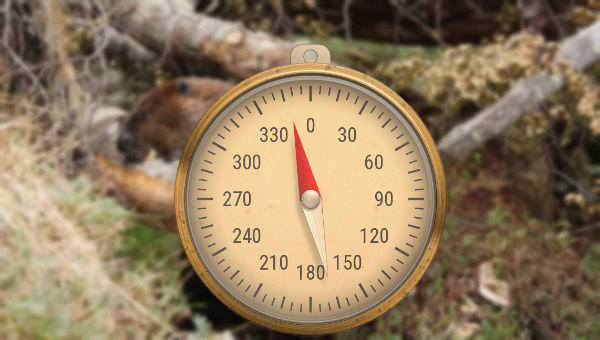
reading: ° 347.5
